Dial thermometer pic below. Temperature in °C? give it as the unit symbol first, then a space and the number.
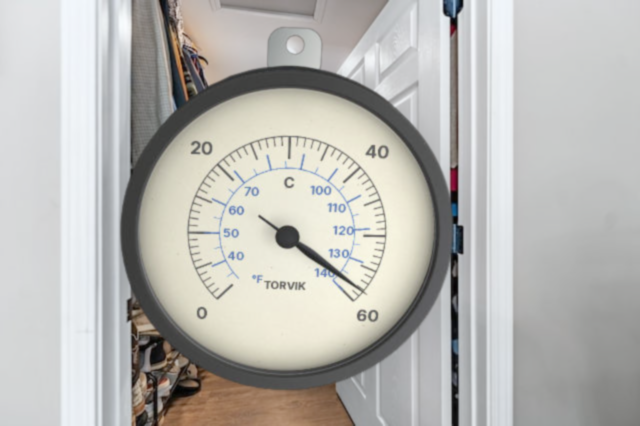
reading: °C 58
